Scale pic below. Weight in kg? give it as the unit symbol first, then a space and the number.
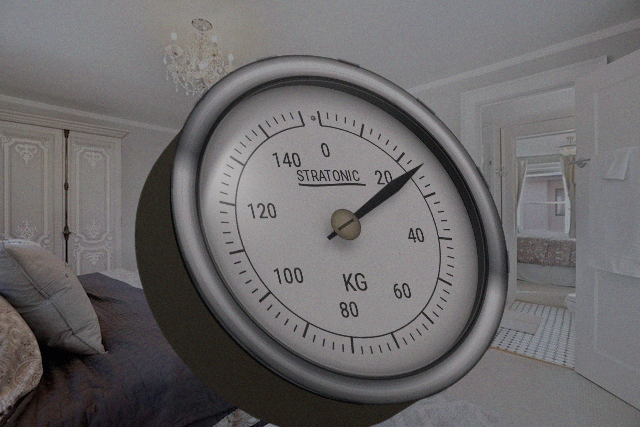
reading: kg 24
